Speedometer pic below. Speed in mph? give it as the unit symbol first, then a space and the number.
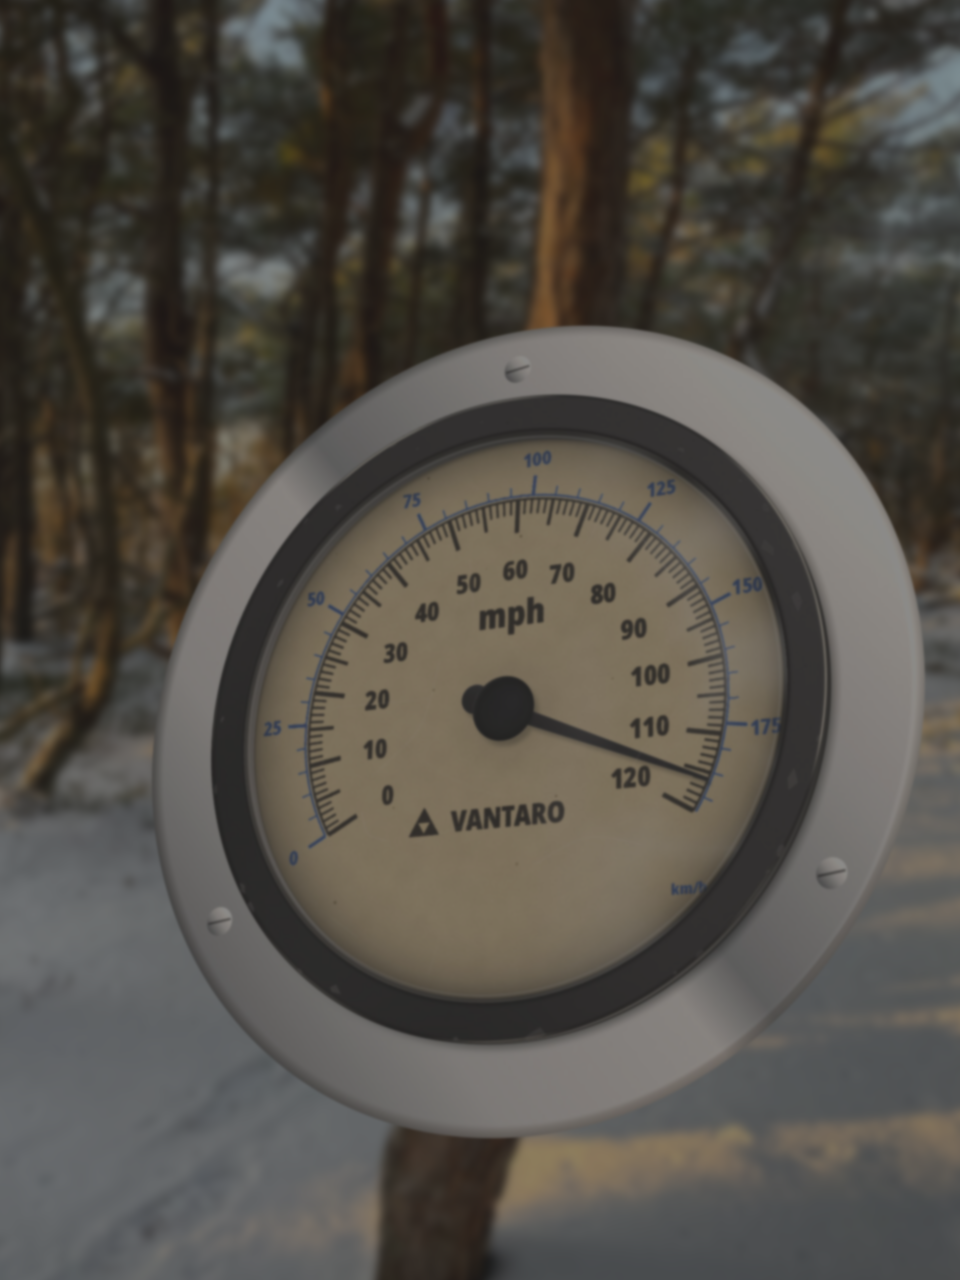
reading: mph 116
